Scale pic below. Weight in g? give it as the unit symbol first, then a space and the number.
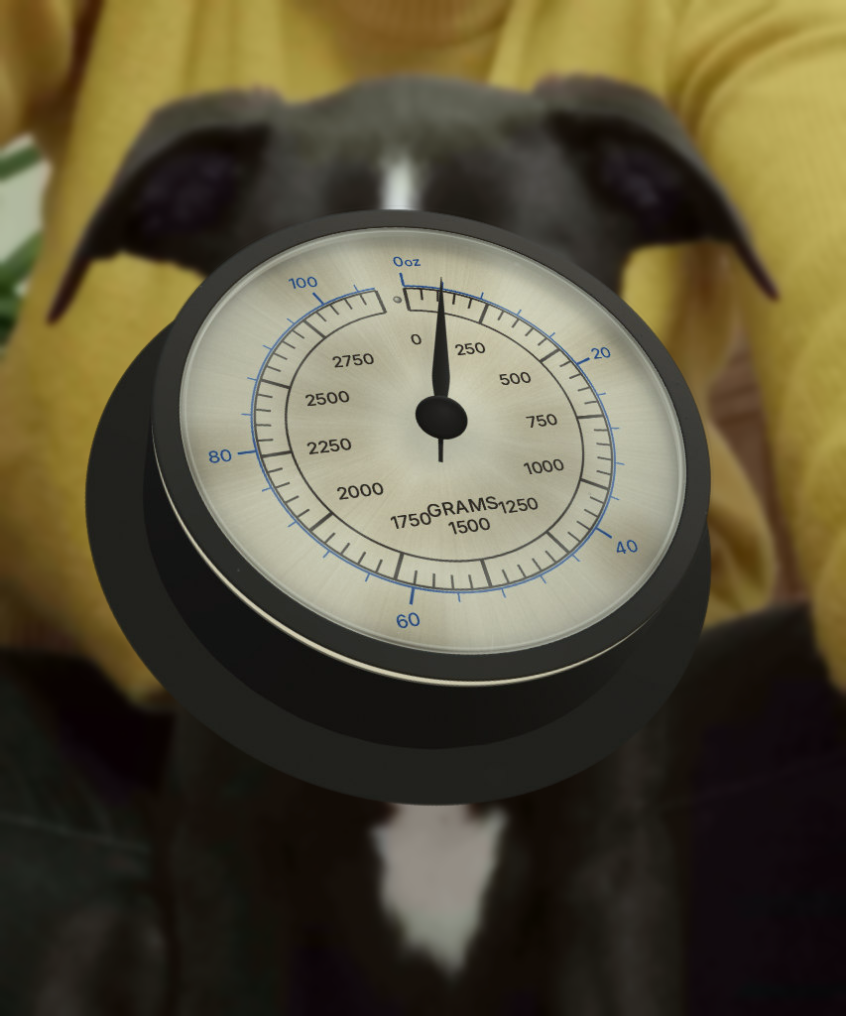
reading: g 100
